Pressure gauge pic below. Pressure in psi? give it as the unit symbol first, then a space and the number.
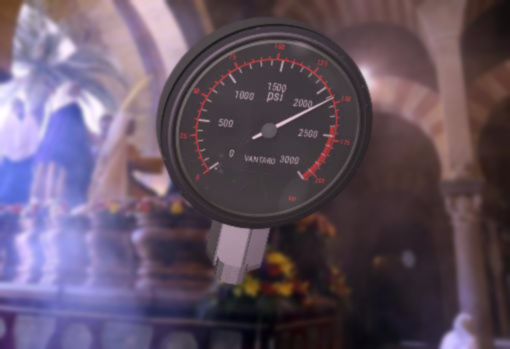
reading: psi 2100
